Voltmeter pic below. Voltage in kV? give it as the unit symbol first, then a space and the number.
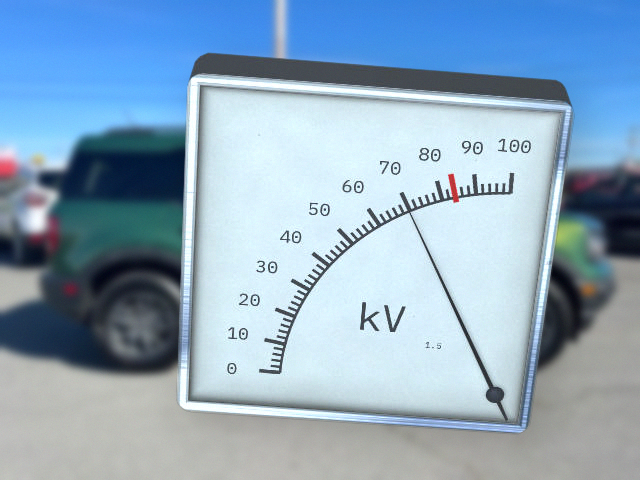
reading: kV 70
